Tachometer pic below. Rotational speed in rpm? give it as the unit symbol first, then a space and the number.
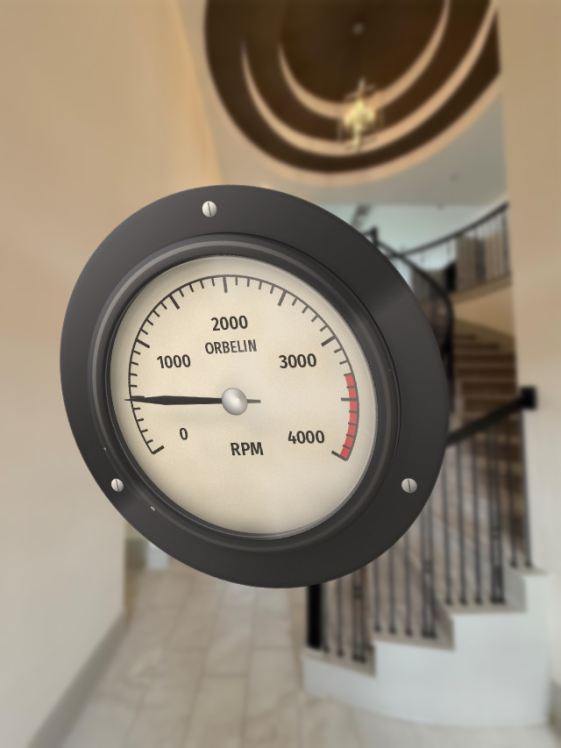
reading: rpm 500
